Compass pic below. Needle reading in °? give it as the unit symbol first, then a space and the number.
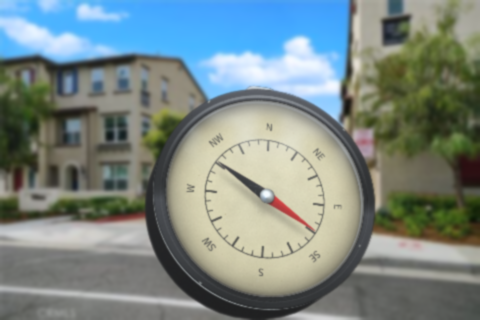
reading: ° 120
